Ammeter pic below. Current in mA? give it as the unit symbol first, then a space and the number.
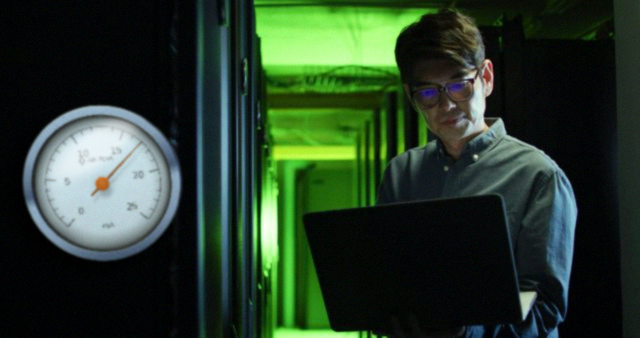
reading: mA 17
